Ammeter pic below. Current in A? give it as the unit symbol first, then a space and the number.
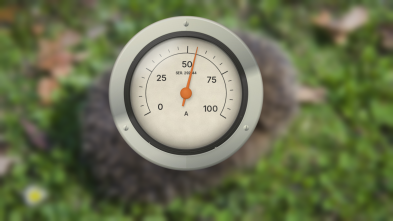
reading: A 55
